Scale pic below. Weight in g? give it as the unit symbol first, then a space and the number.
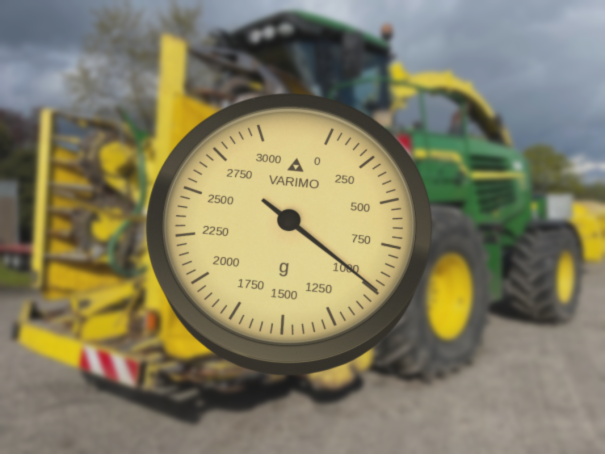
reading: g 1000
